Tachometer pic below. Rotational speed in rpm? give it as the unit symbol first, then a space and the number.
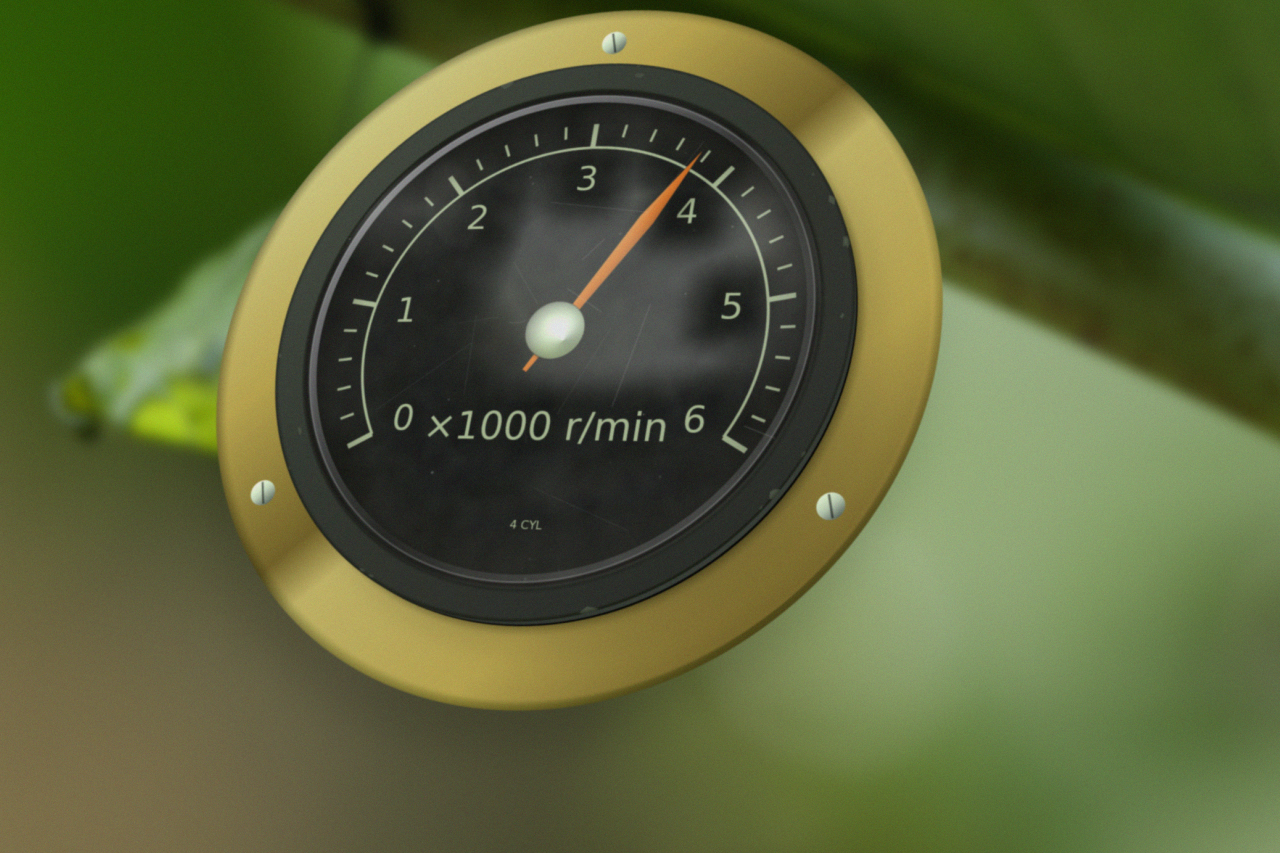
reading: rpm 3800
